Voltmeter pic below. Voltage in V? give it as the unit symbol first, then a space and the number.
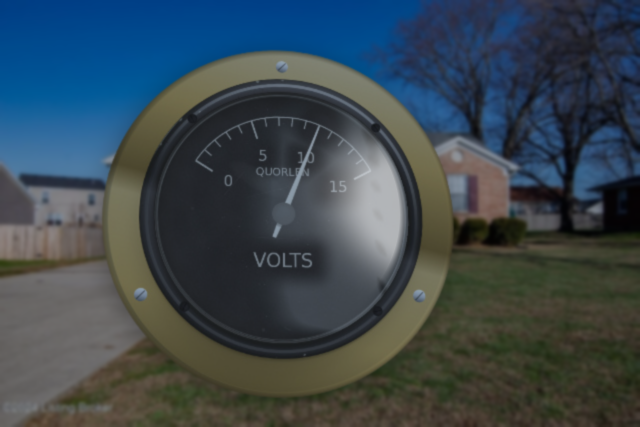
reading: V 10
